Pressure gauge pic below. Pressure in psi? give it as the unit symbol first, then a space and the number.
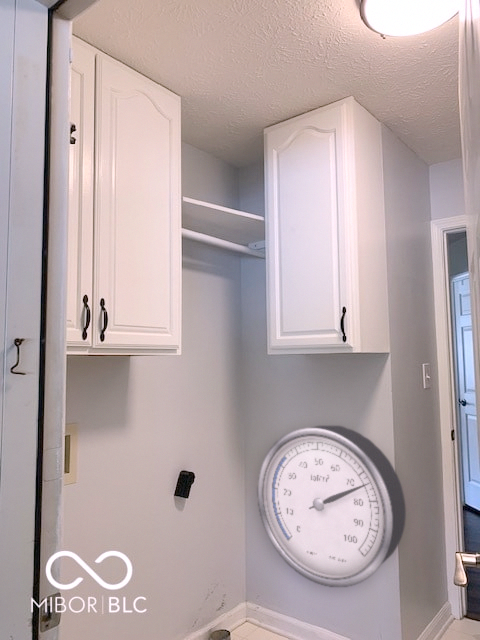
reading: psi 74
